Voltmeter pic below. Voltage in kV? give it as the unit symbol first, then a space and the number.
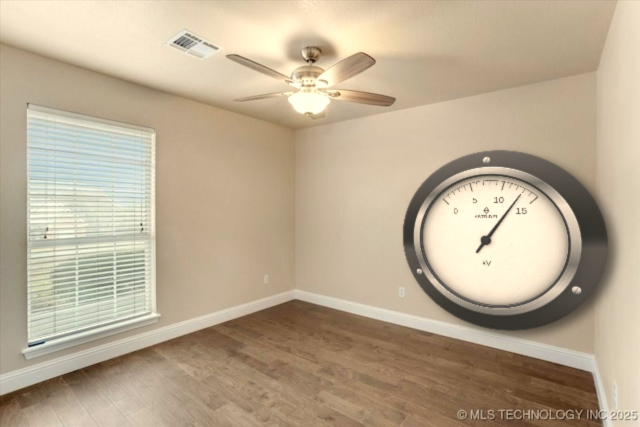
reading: kV 13
